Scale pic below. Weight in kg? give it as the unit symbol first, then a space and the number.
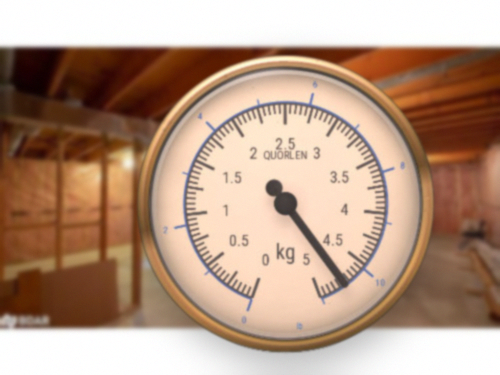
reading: kg 4.75
